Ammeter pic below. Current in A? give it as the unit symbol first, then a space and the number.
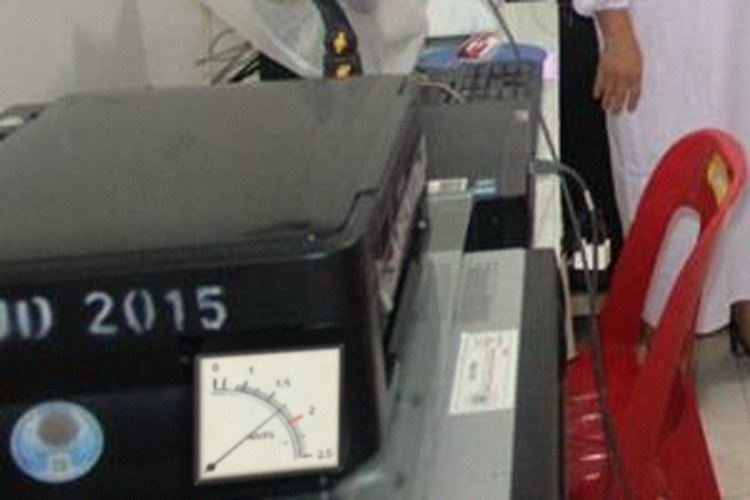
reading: A 1.75
